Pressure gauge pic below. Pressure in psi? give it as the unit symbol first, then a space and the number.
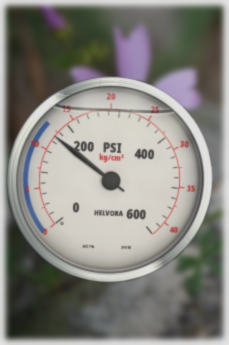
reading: psi 170
